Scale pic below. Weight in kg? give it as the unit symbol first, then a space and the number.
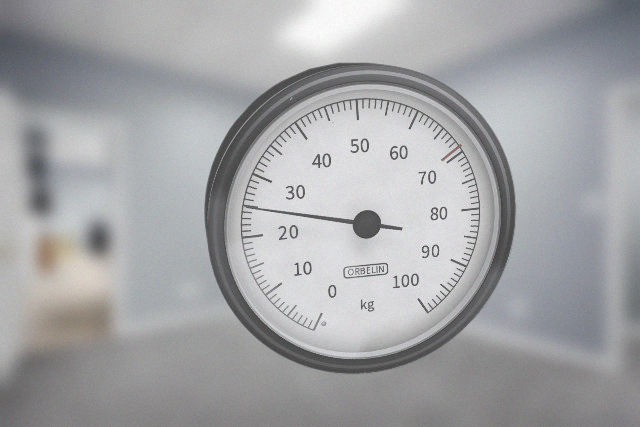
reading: kg 25
